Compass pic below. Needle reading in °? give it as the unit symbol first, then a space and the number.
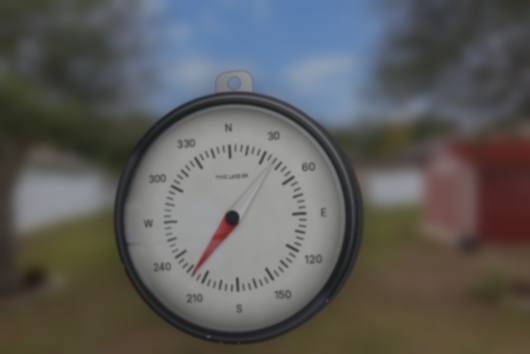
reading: ° 220
